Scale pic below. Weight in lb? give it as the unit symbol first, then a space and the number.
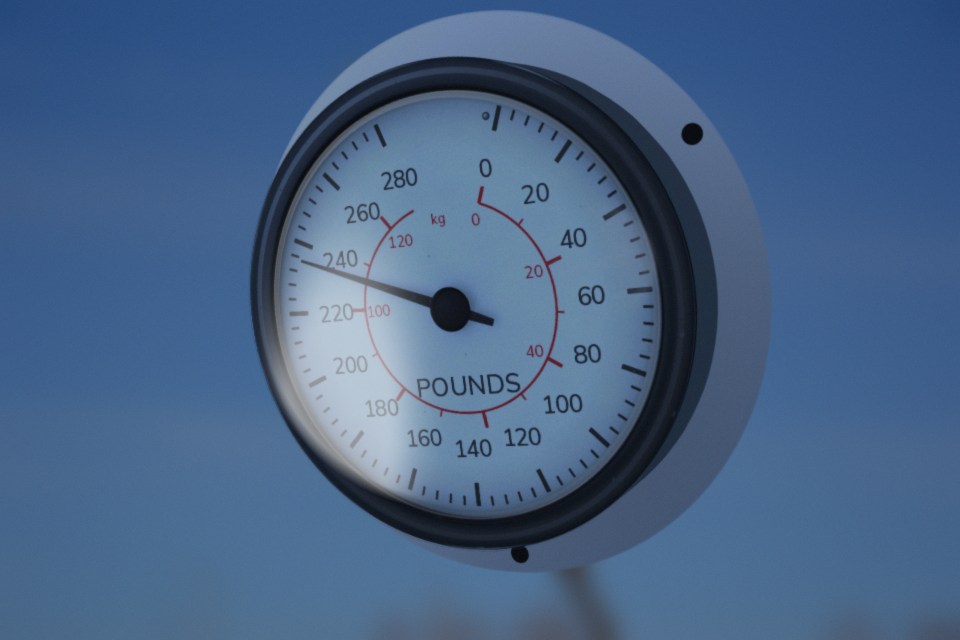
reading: lb 236
